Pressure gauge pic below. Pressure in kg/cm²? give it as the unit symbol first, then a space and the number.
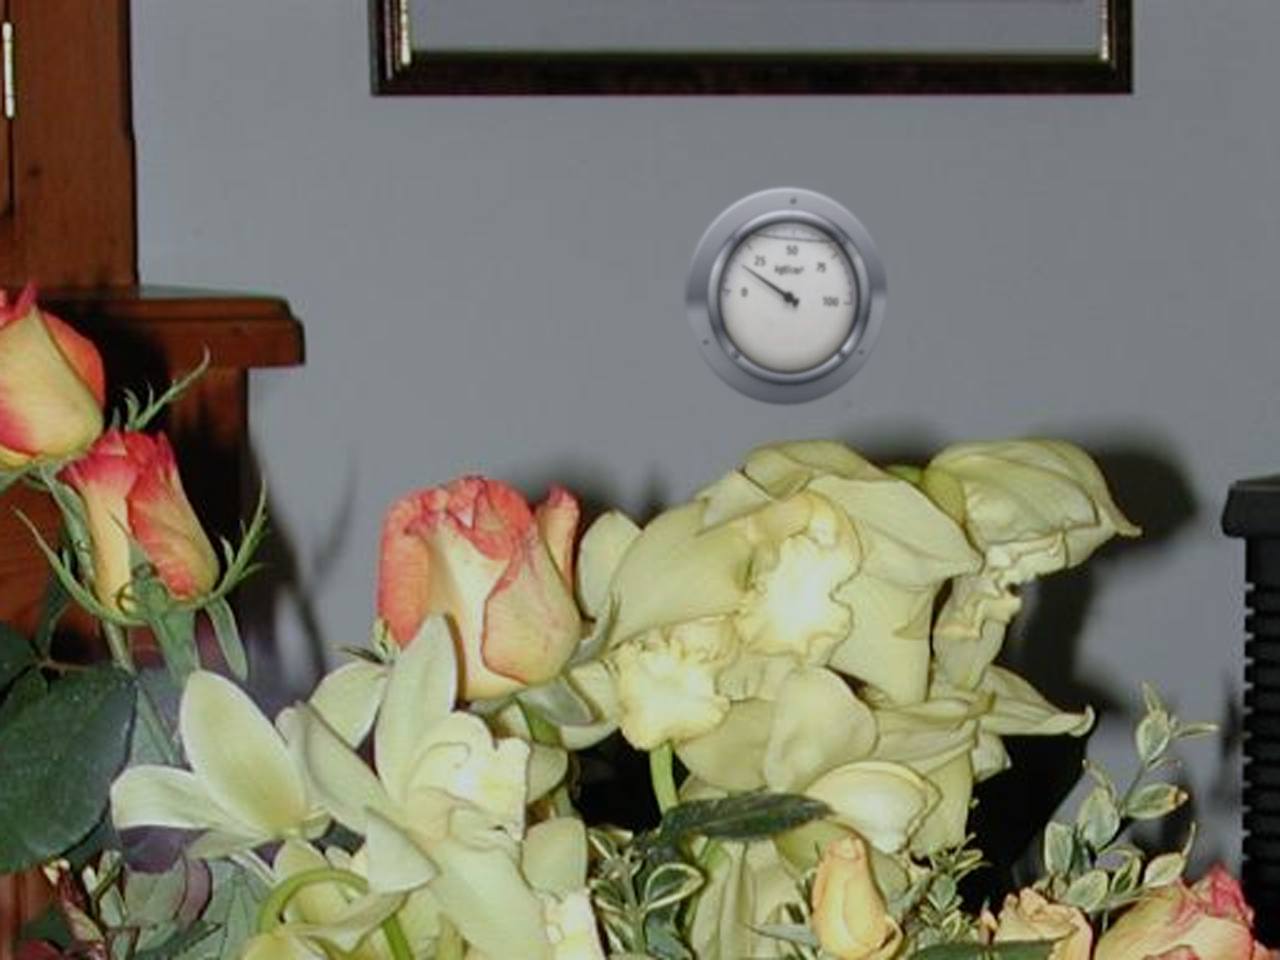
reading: kg/cm² 15
